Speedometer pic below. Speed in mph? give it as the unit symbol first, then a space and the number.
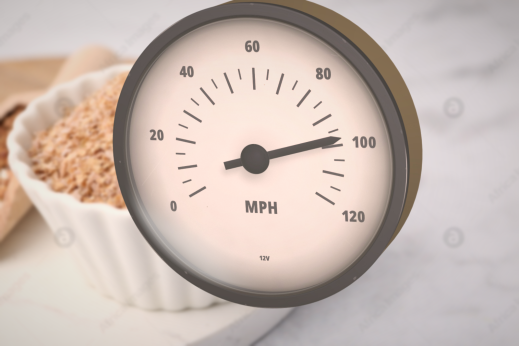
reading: mph 97.5
